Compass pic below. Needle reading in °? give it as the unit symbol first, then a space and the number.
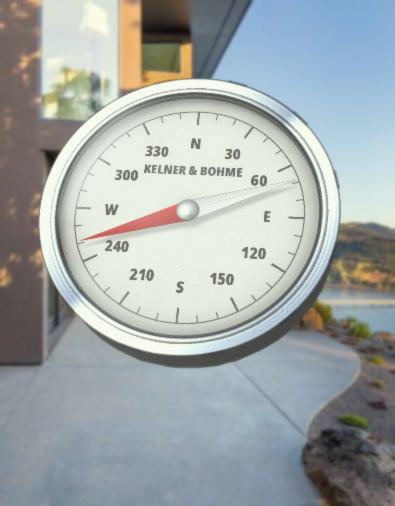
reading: ° 250
